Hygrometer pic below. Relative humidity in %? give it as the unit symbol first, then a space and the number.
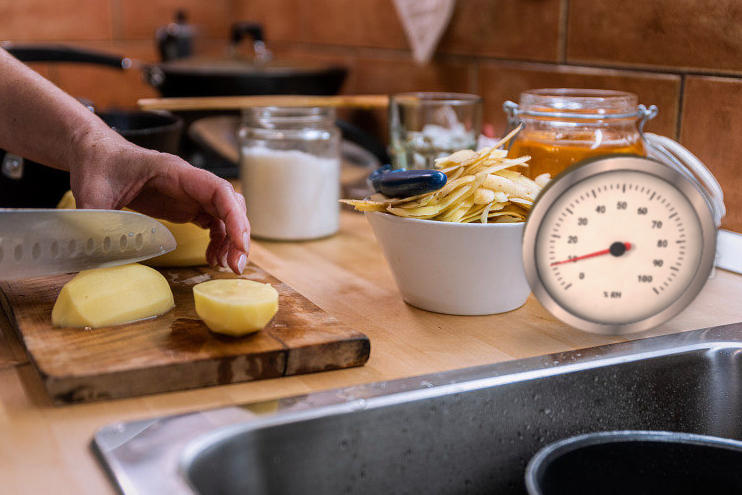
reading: % 10
